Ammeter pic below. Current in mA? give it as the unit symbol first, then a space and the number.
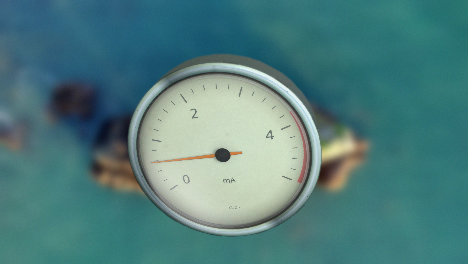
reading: mA 0.6
